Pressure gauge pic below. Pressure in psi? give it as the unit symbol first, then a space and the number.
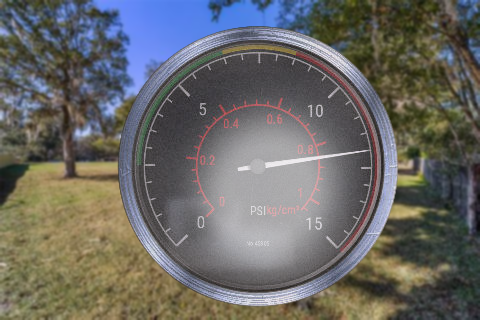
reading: psi 12
